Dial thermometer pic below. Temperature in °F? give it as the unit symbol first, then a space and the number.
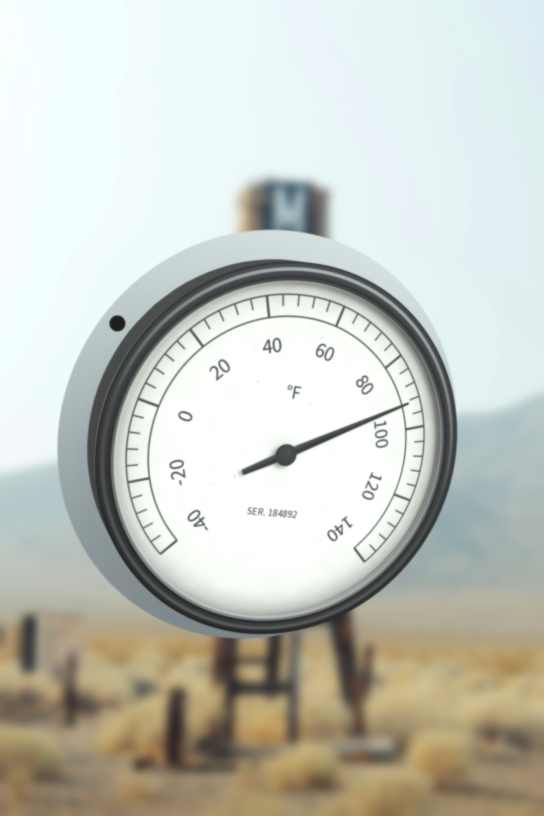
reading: °F 92
